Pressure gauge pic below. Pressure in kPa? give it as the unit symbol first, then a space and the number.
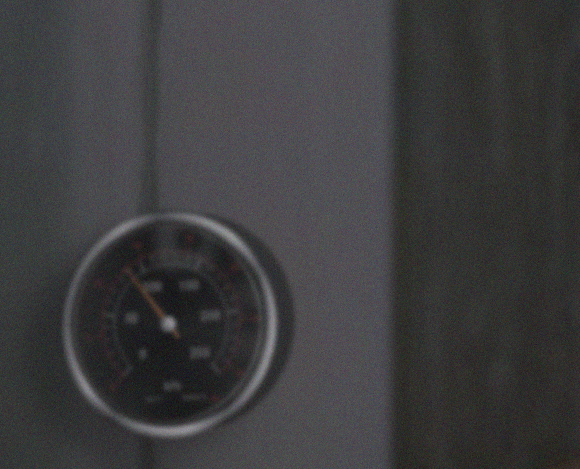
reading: kPa 90
